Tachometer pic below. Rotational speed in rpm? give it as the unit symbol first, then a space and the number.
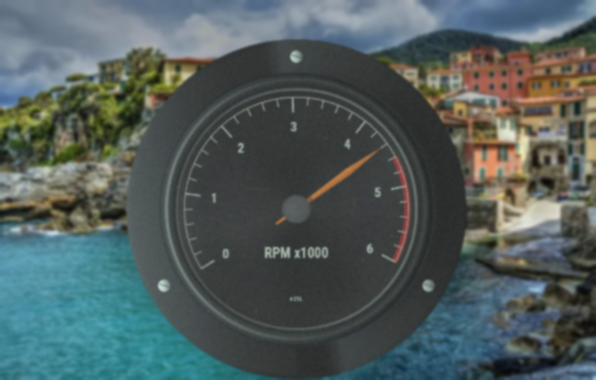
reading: rpm 4400
